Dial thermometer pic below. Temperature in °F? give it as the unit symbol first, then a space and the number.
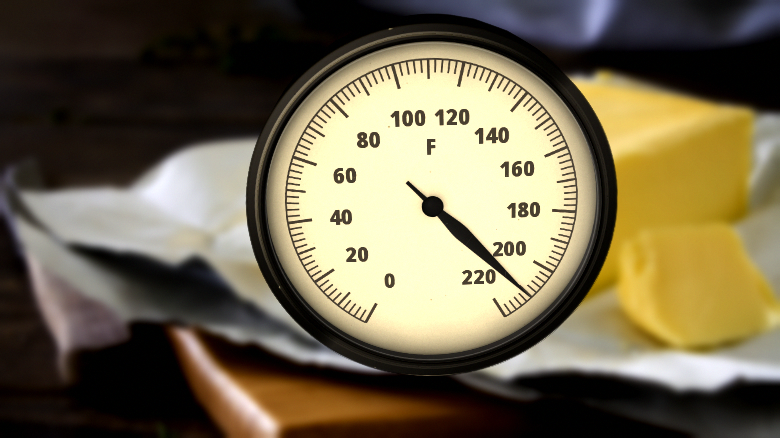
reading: °F 210
